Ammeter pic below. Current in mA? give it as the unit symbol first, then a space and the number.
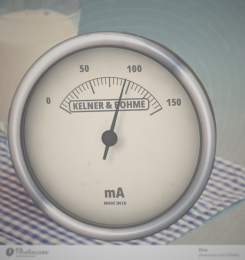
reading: mA 95
